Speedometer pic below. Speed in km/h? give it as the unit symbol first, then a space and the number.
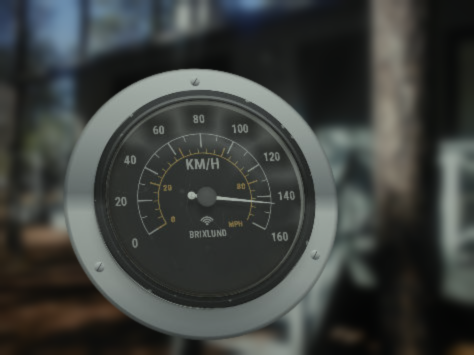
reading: km/h 145
